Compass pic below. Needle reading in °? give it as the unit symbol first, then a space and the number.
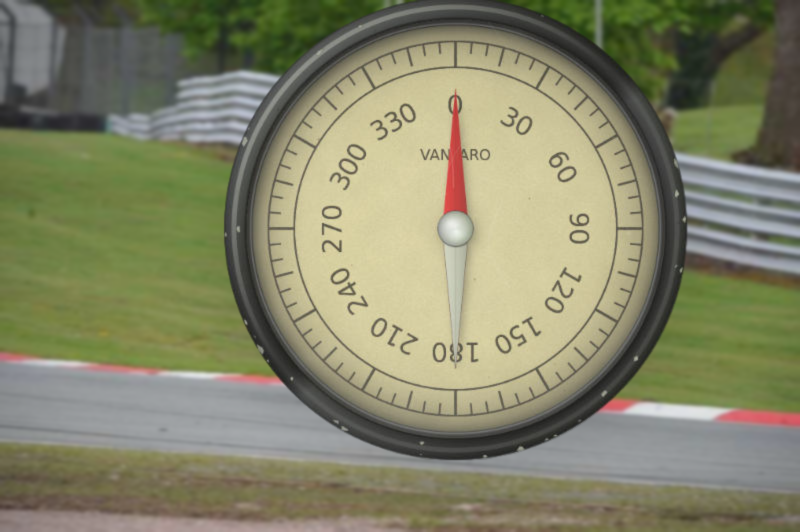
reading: ° 0
